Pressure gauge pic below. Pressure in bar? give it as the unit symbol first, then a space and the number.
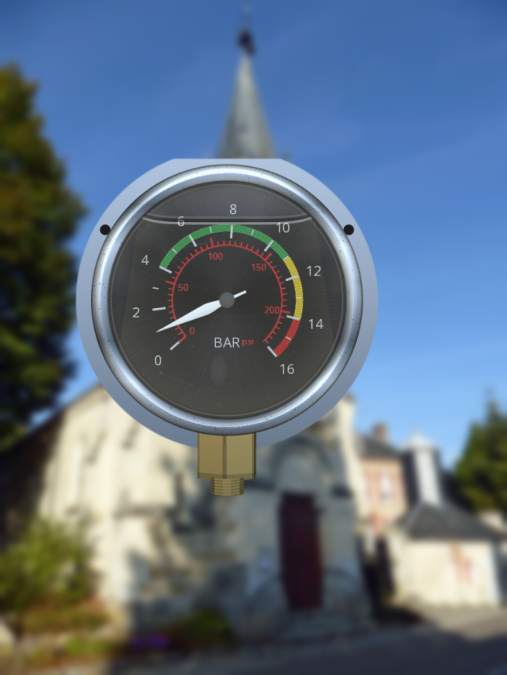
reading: bar 1
